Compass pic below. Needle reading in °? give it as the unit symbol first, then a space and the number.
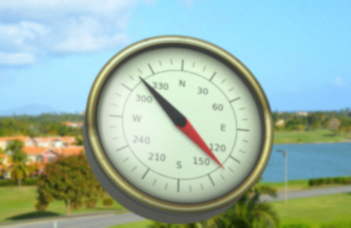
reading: ° 135
